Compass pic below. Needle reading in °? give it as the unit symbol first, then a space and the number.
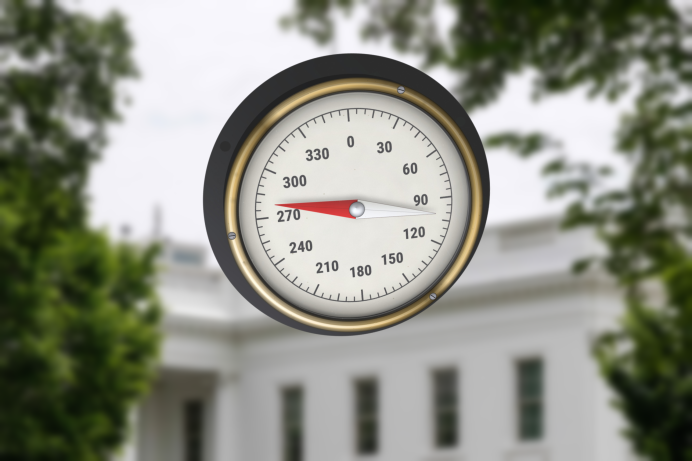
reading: ° 280
